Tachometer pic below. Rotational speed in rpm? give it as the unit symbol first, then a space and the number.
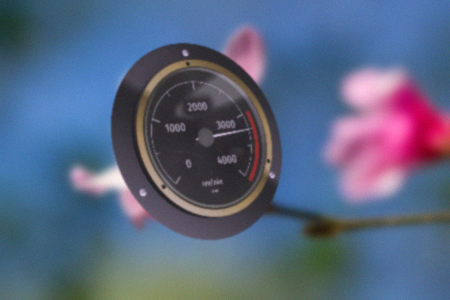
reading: rpm 3250
